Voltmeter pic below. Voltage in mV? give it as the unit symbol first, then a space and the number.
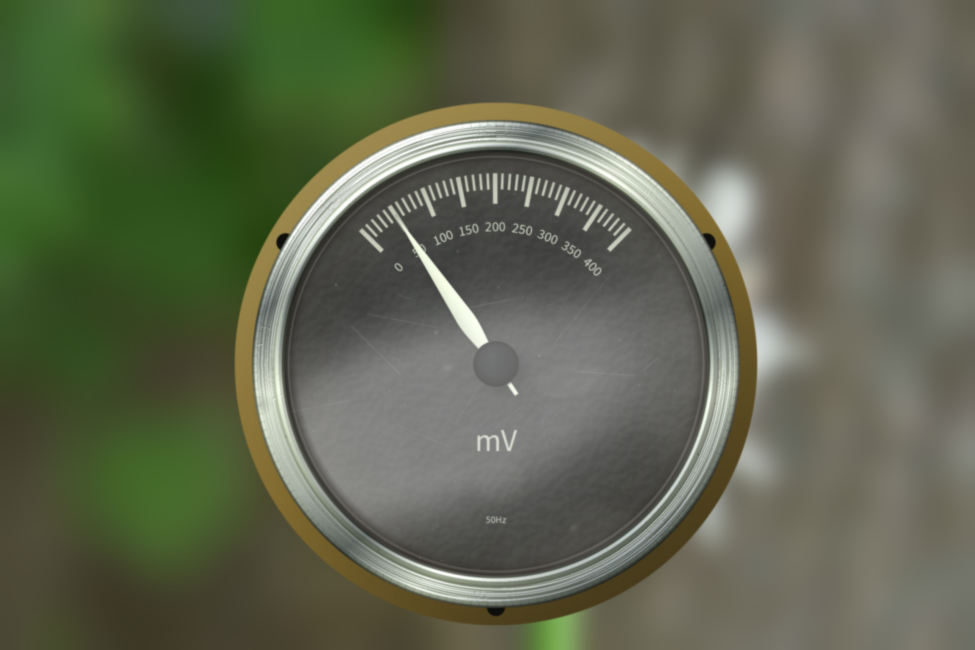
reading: mV 50
